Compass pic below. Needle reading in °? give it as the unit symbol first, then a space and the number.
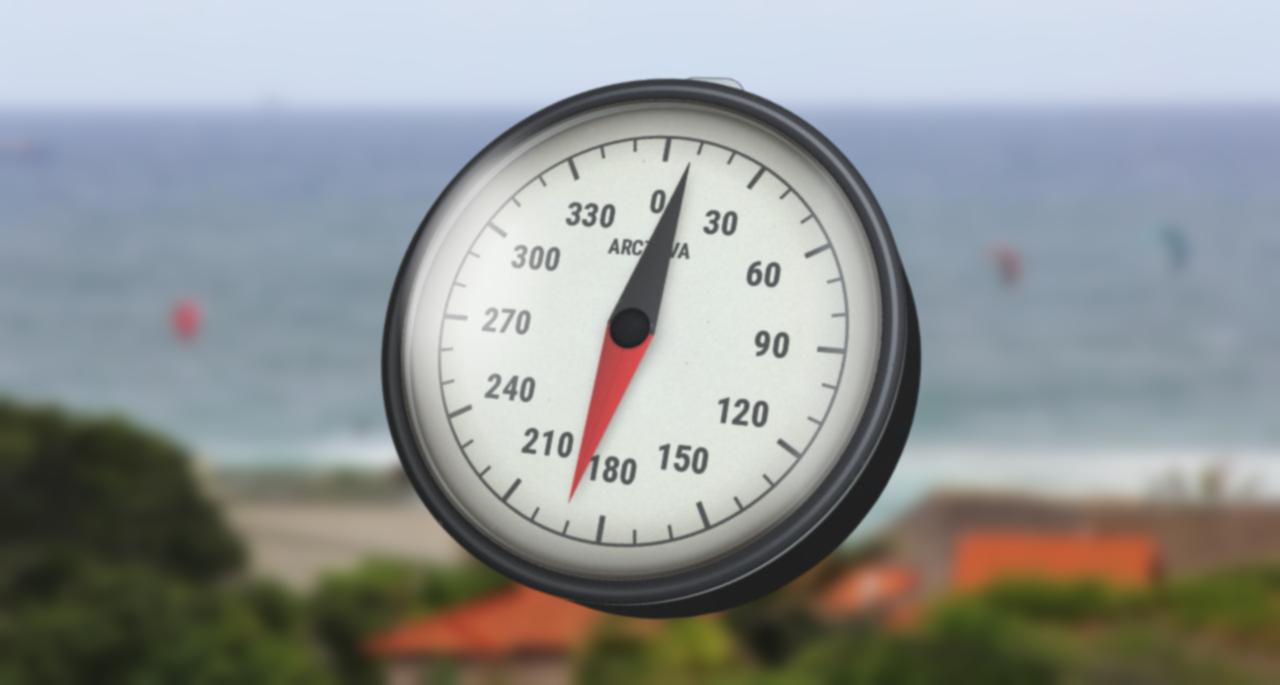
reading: ° 190
